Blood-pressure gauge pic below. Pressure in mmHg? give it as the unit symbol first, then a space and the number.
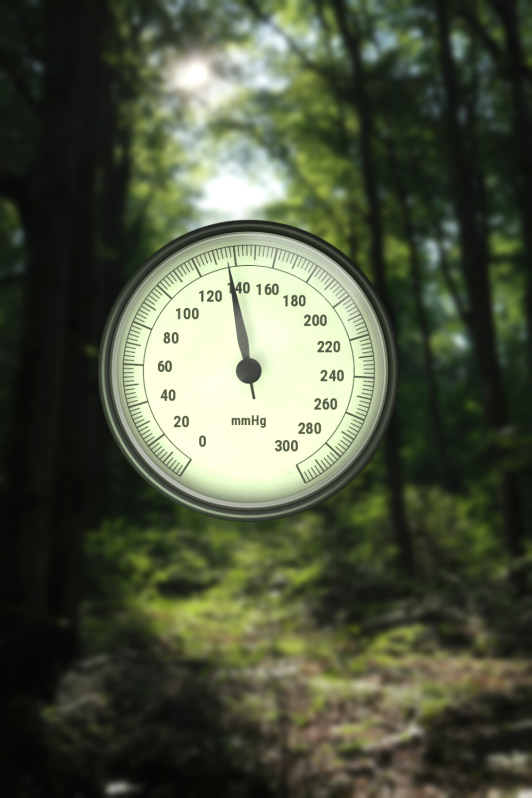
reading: mmHg 136
